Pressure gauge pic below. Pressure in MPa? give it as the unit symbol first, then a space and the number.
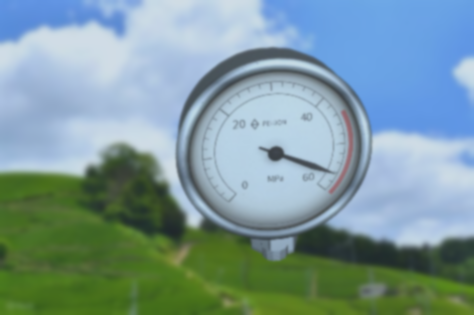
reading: MPa 56
